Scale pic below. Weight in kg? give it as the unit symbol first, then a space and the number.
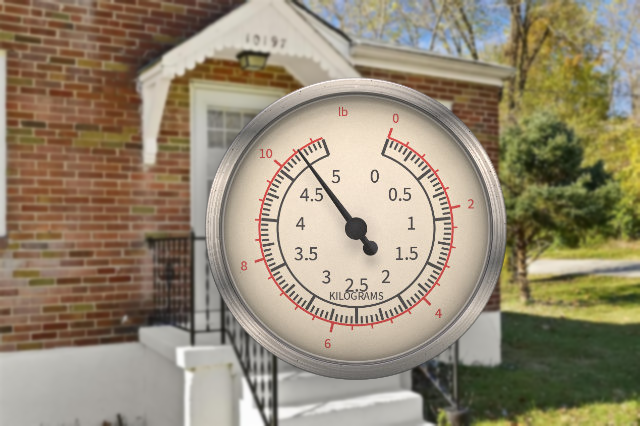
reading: kg 4.75
